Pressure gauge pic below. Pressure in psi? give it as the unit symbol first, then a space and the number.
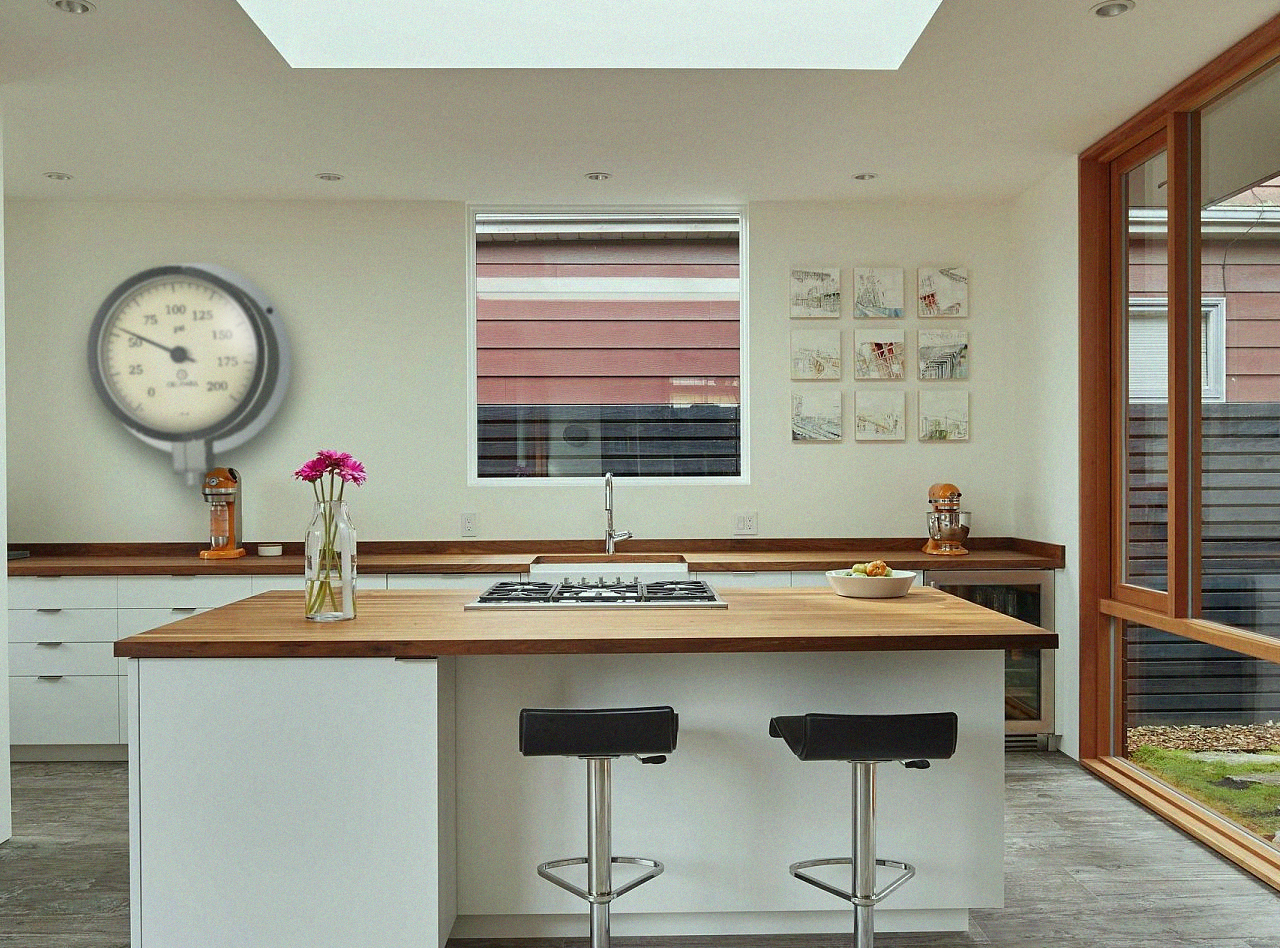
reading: psi 55
